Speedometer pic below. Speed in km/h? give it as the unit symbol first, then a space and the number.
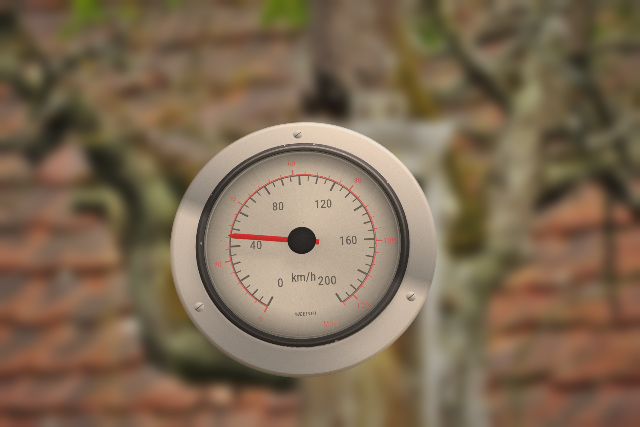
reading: km/h 45
